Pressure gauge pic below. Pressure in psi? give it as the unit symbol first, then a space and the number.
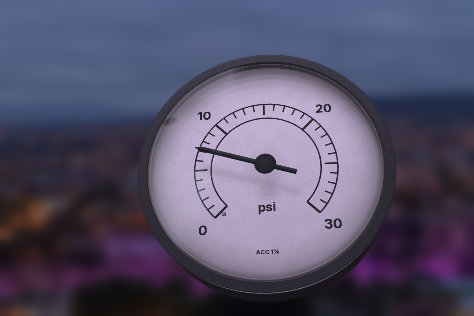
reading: psi 7
